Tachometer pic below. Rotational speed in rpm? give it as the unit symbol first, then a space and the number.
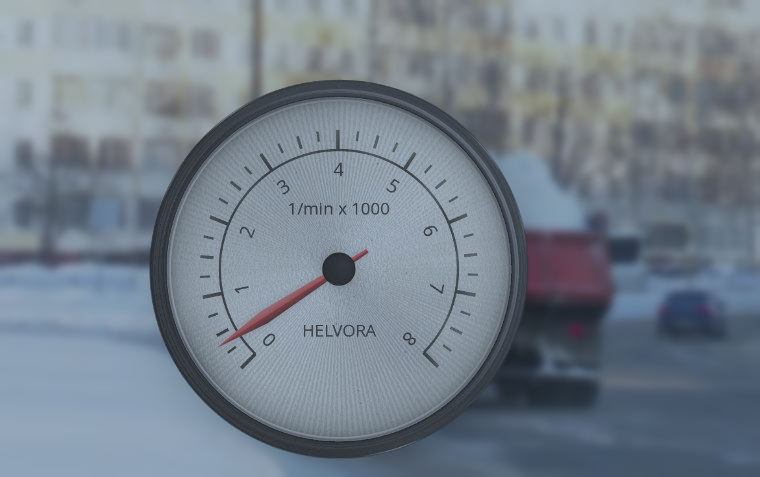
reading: rpm 375
